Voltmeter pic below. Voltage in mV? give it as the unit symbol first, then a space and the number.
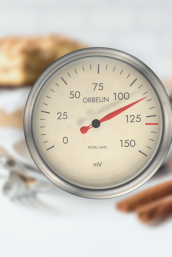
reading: mV 112.5
